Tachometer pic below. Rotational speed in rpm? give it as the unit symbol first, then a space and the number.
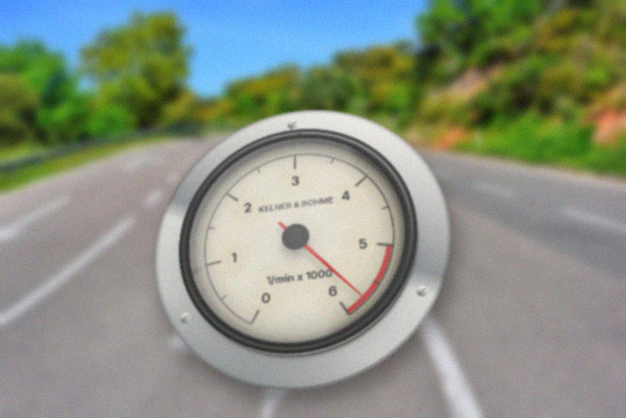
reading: rpm 5750
